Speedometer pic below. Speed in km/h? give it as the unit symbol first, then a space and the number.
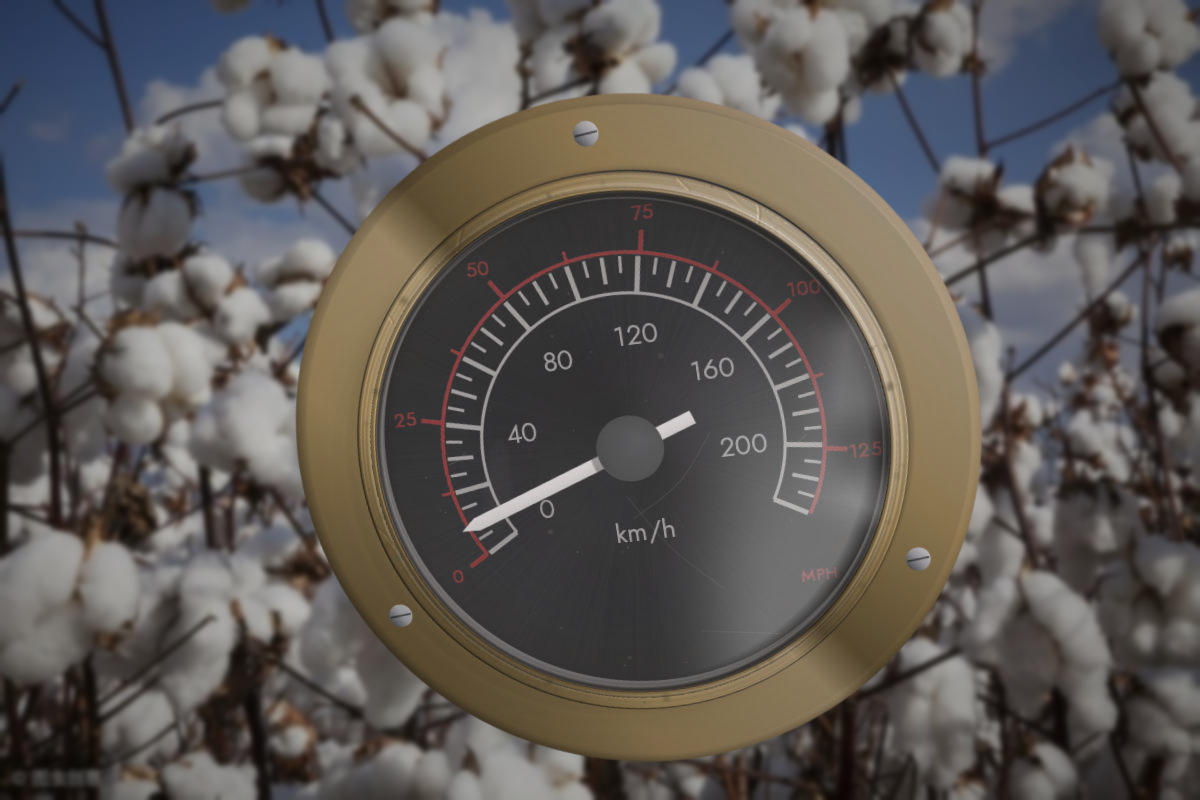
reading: km/h 10
